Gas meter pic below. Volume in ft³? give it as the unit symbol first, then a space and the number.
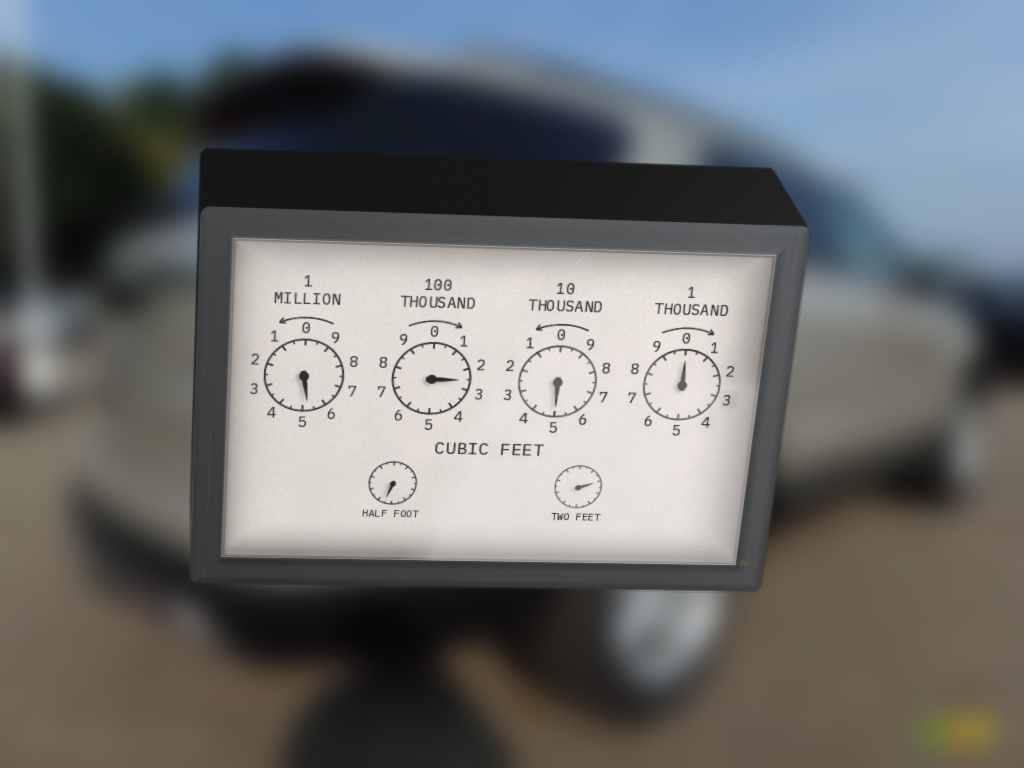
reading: ft³ 525000
